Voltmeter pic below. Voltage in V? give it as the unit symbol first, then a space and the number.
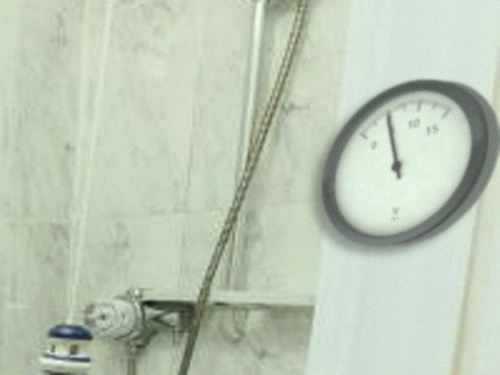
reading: V 5
